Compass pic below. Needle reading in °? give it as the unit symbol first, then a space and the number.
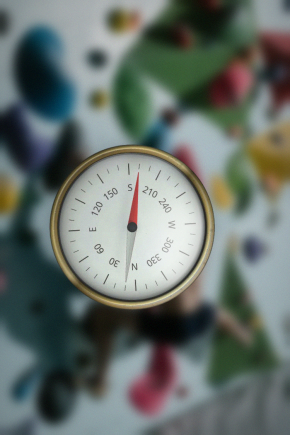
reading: ° 190
